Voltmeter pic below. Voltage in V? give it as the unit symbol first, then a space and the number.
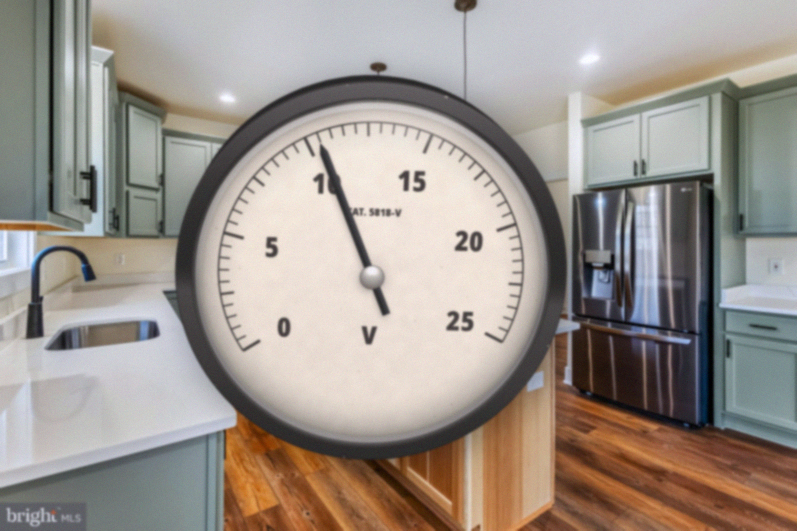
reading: V 10.5
